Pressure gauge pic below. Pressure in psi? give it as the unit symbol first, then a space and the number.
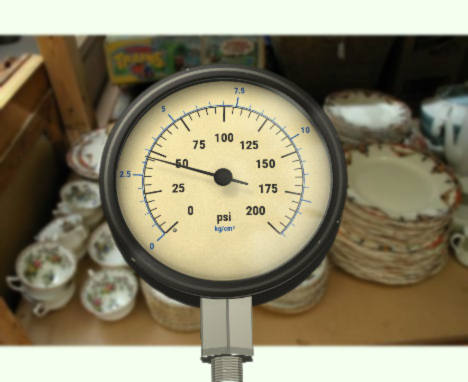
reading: psi 45
